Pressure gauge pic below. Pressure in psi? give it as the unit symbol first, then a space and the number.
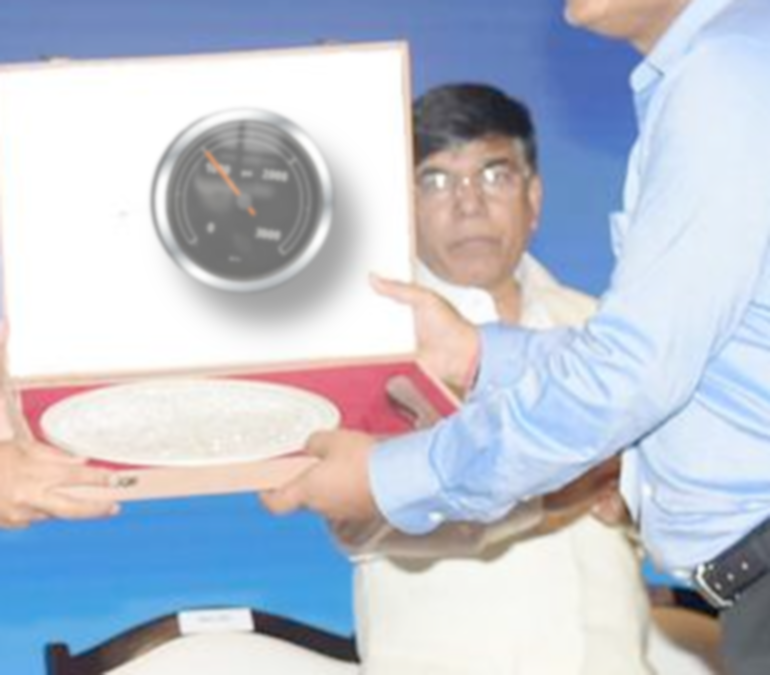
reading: psi 1000
